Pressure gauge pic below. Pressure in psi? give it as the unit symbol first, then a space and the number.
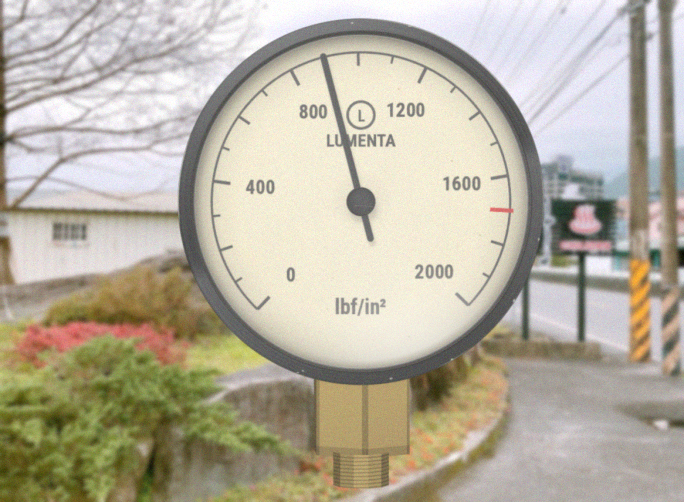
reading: psi 900
